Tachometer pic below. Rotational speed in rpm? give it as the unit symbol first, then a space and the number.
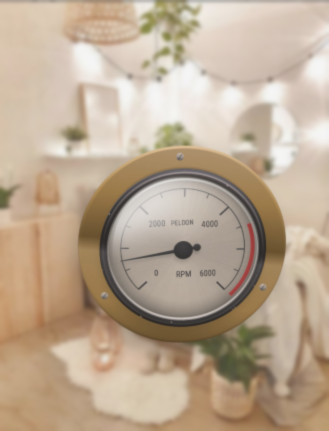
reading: rpm 750
